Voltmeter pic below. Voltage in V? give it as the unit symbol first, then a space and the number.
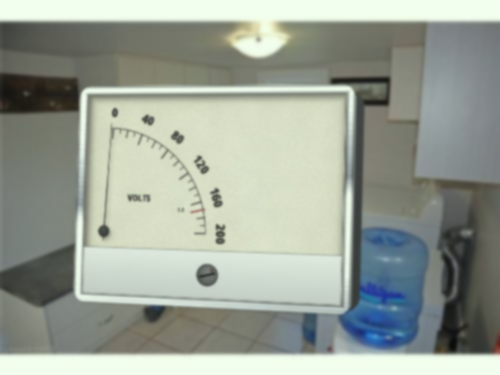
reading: V 0
